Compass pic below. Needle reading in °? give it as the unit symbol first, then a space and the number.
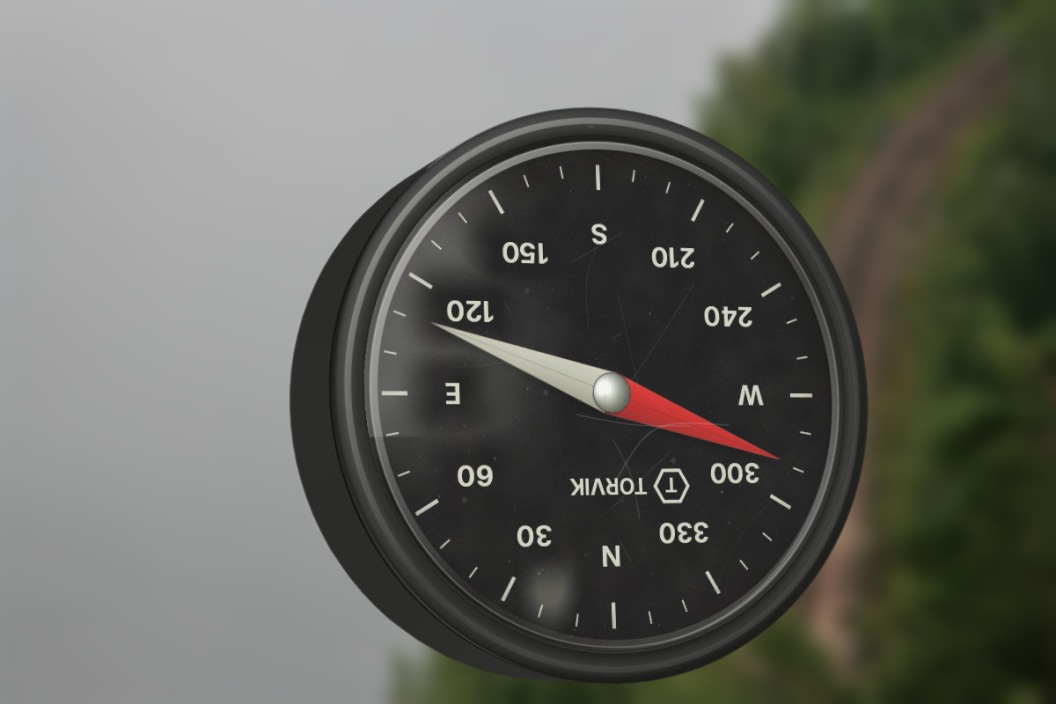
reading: ° 290
